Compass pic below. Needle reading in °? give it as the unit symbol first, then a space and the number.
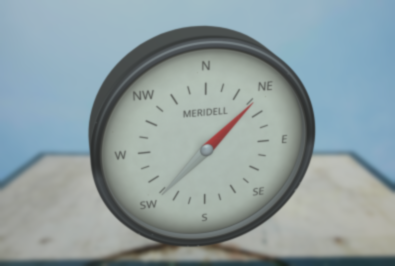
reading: ° 45
